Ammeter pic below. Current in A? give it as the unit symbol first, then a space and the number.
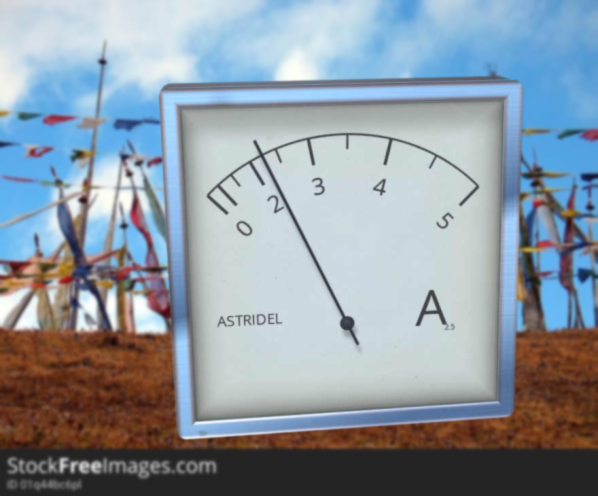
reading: A 2.25
